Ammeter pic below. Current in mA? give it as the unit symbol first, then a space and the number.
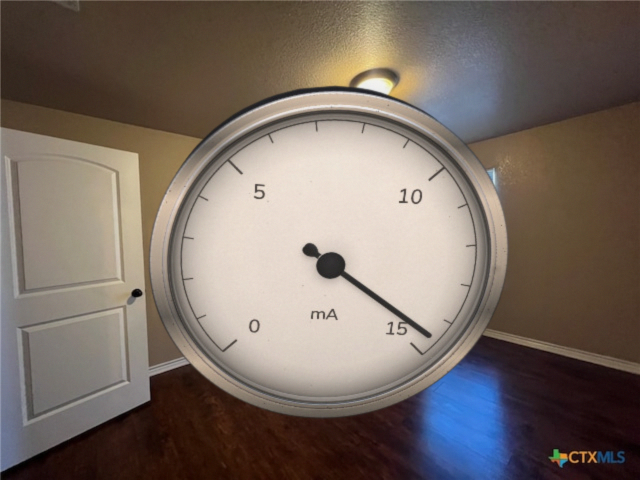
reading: mA 14.5
